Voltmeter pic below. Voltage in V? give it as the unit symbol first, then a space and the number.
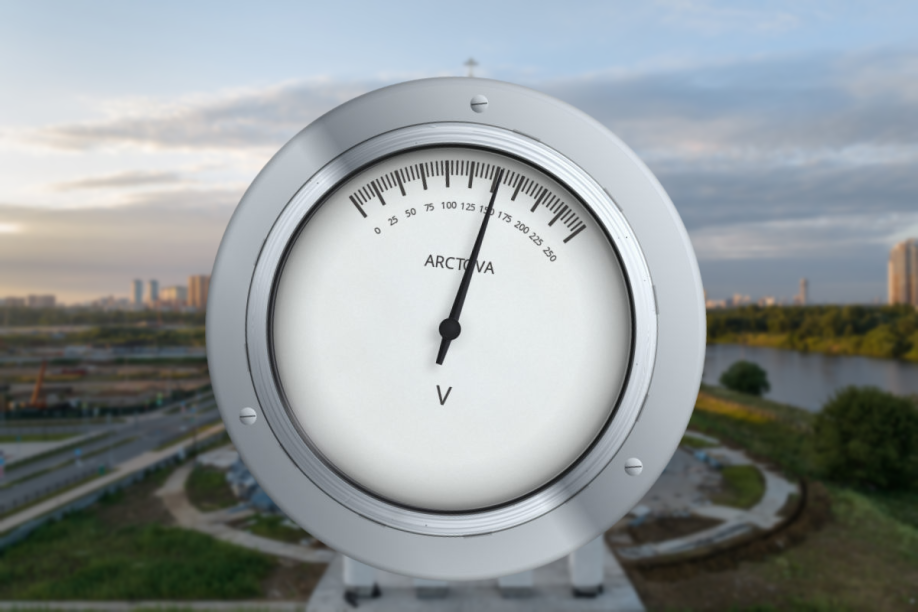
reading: V 155
